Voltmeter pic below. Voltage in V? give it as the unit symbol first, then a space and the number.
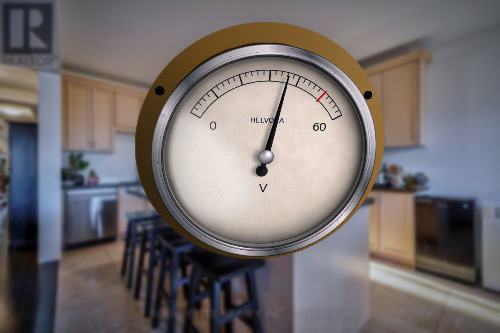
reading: V 36
